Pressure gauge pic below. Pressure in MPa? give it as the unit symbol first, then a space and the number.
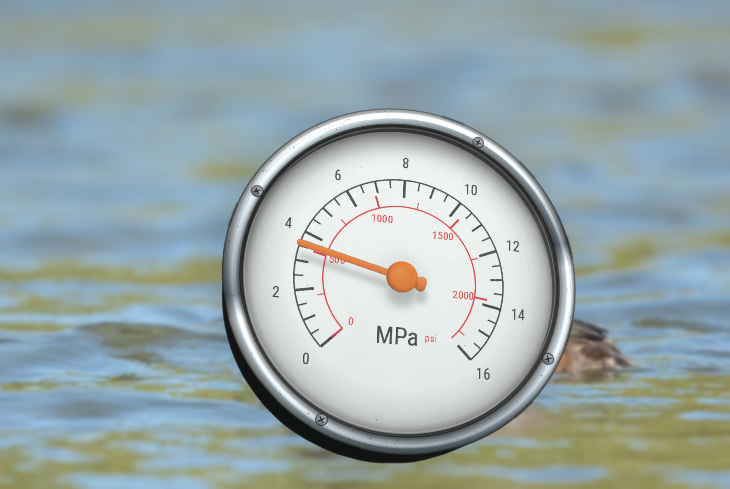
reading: MPa 3.5
